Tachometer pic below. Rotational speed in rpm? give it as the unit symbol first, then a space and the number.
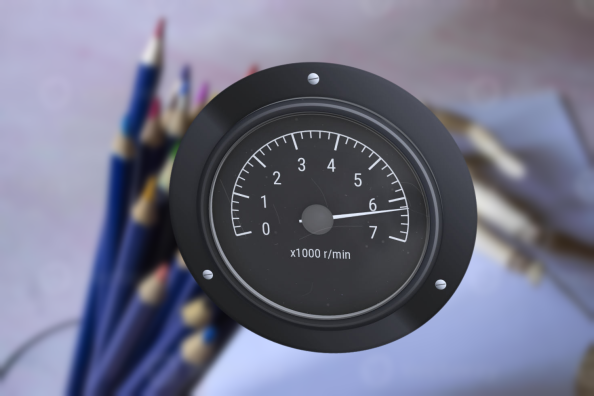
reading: rpm 6200
